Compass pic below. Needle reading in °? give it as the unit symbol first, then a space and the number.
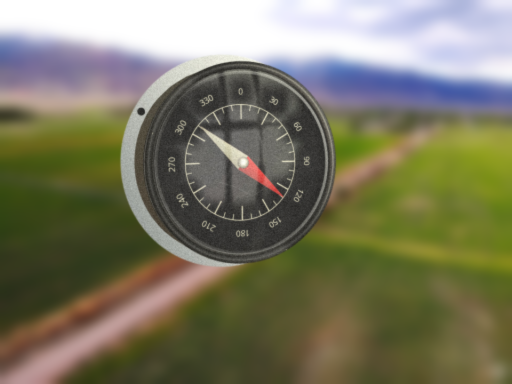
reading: ° 130
